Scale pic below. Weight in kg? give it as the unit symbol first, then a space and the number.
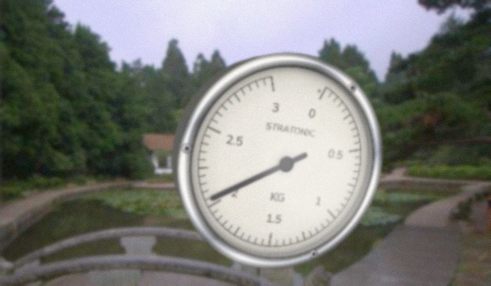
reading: kg 2.05
